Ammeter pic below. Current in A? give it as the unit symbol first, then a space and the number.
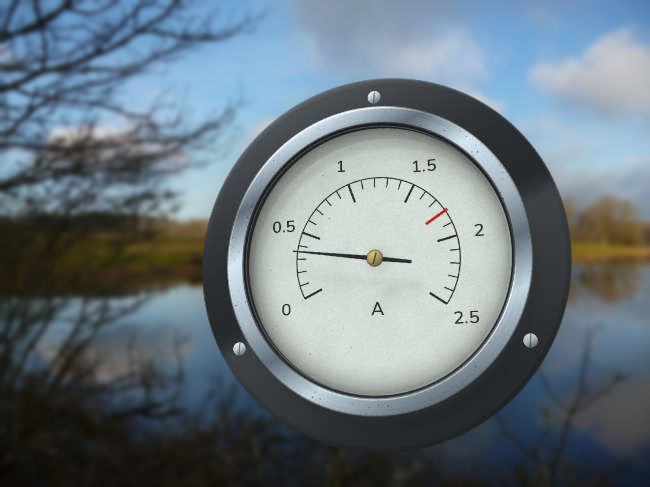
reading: A 0.35
